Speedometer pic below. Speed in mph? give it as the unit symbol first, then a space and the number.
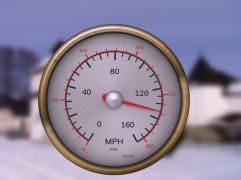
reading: mph 135
